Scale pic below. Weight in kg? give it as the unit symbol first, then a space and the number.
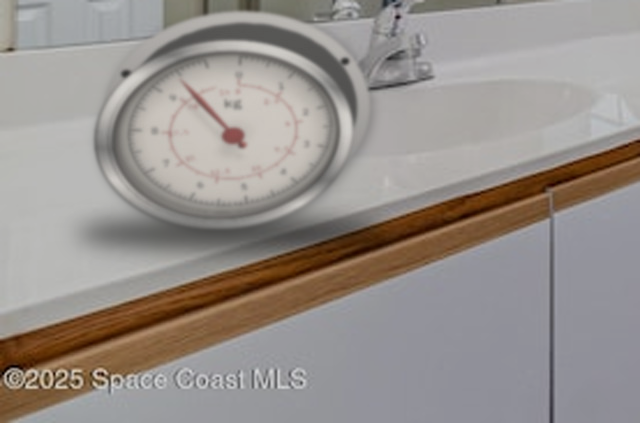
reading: kg 9.5
